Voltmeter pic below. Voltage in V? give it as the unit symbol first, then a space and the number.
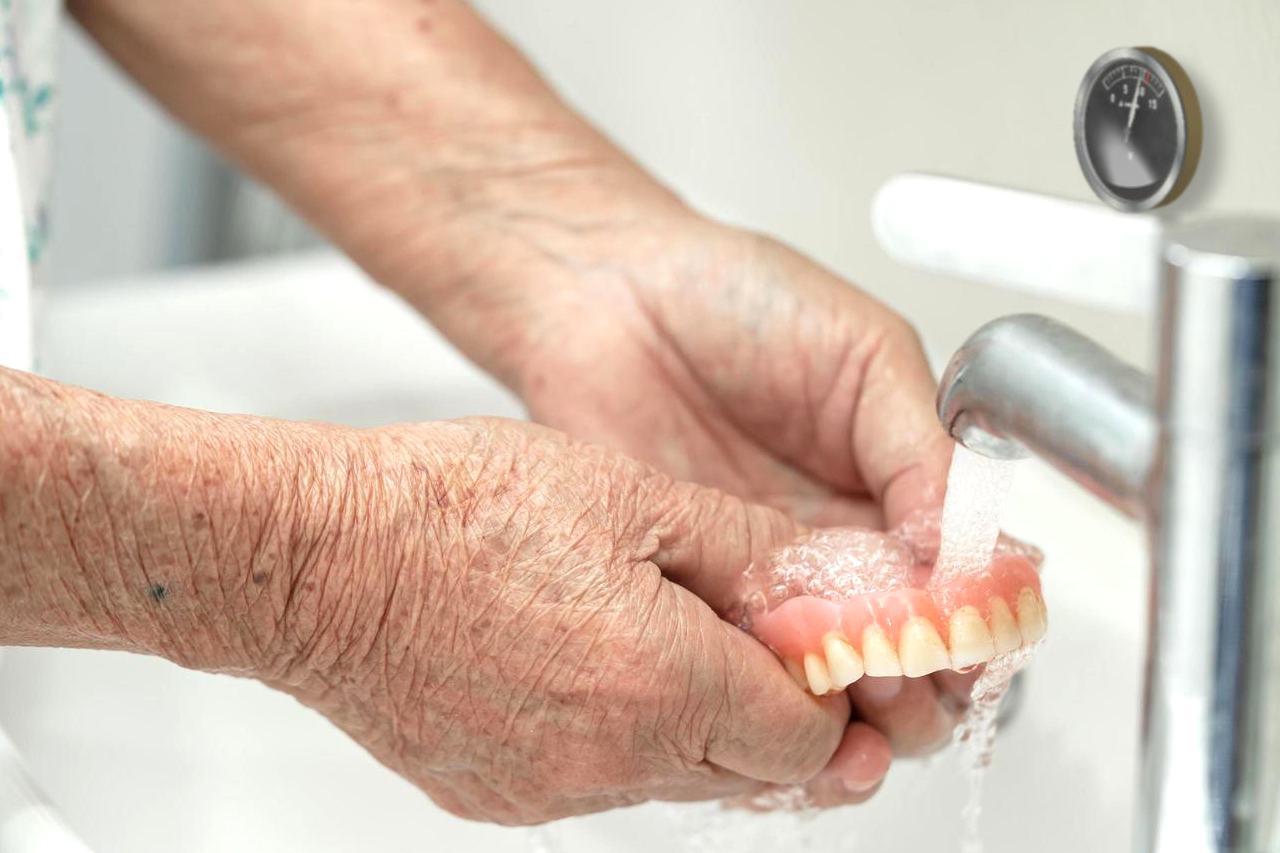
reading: V 10
